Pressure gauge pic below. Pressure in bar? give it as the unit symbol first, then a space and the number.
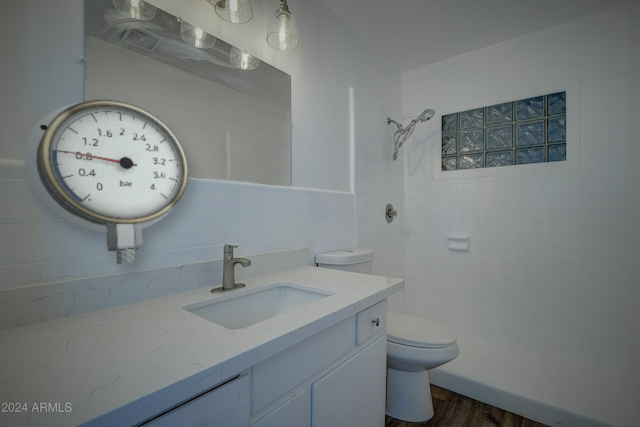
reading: bar 0.8
